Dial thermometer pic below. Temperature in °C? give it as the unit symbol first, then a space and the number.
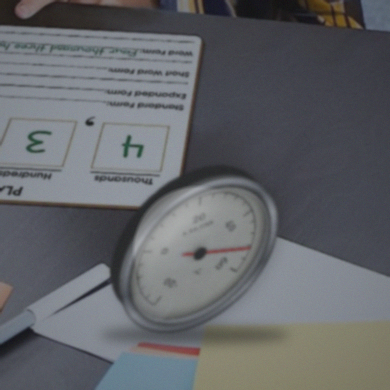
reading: °C 52
